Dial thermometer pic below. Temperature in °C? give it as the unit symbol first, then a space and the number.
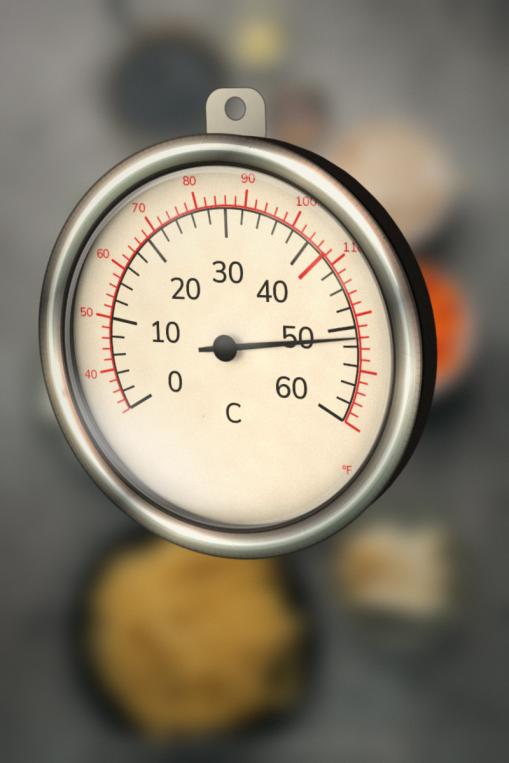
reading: °C 51
